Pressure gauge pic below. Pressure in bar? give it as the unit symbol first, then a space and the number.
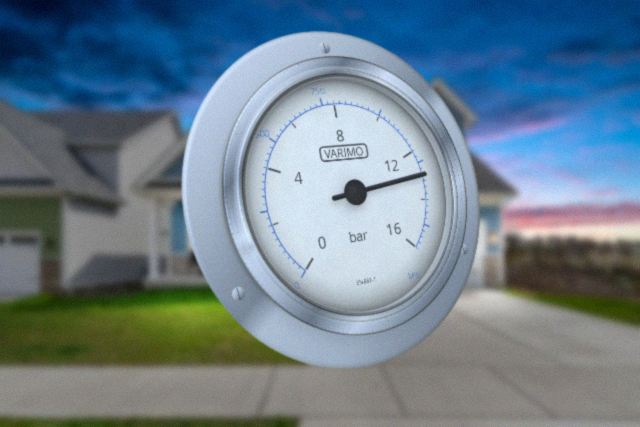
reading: bar 13
